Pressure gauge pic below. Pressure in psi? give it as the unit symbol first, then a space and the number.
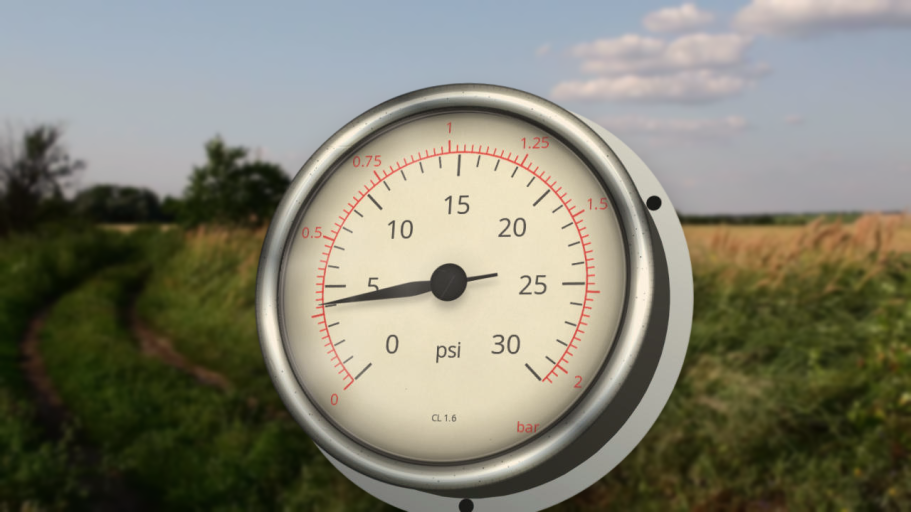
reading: psi 4
